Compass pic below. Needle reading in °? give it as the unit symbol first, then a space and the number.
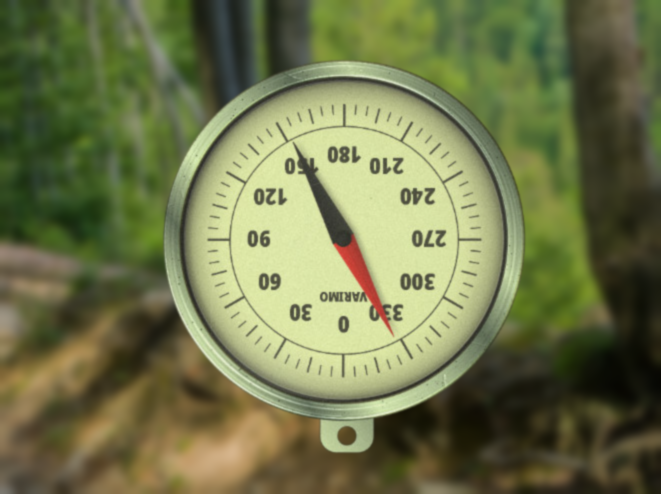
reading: ° 332.5
